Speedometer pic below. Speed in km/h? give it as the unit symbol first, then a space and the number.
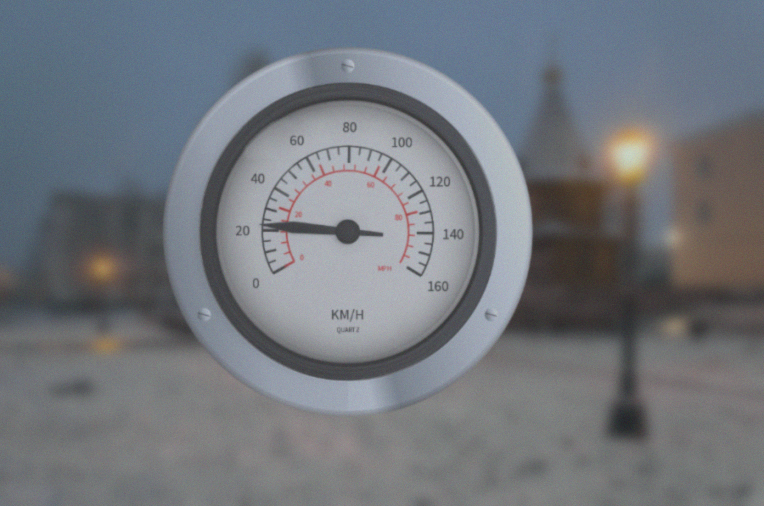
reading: km/h 22.5
